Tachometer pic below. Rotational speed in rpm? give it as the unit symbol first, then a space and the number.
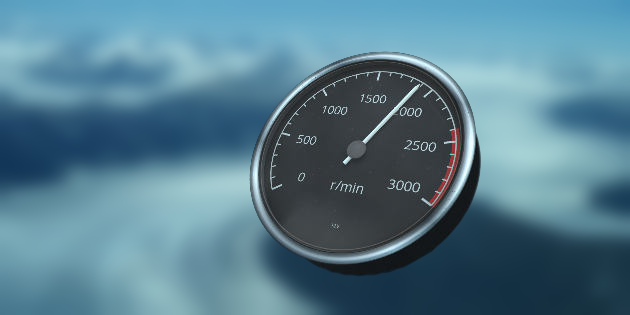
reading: rpm 1900
